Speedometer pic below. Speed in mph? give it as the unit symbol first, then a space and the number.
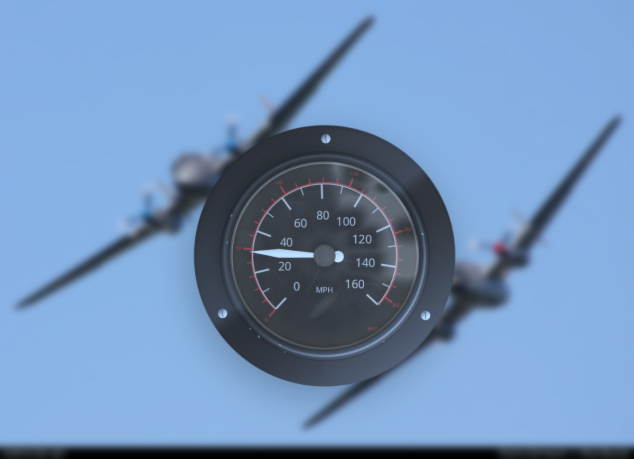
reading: mph 30
